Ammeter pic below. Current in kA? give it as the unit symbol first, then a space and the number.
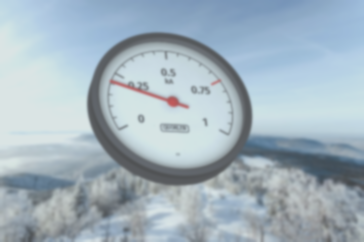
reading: kA 0.2
